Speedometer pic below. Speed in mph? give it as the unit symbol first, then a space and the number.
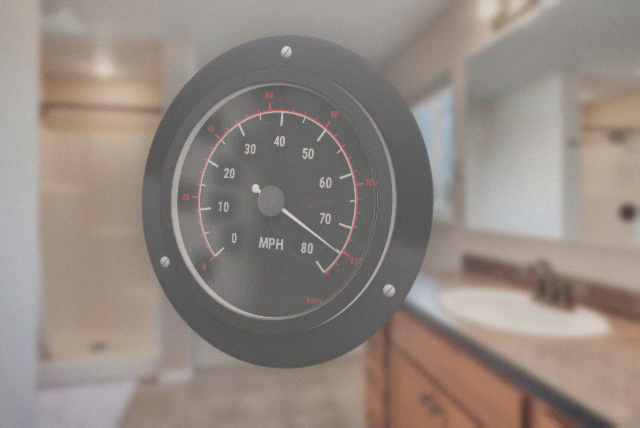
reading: mph 75
